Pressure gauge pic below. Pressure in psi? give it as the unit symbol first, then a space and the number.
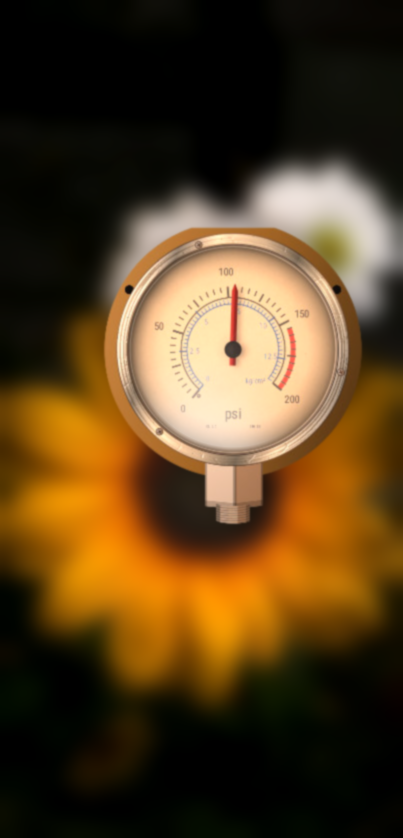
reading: psi 105
